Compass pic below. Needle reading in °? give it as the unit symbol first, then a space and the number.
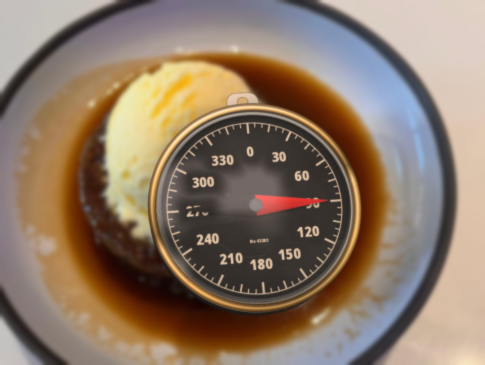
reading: ° 90
